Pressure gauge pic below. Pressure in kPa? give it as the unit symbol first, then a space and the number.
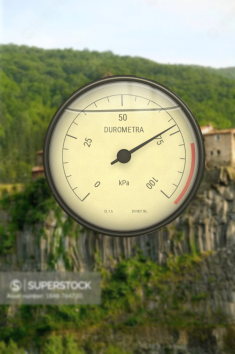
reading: kPa 72.5
